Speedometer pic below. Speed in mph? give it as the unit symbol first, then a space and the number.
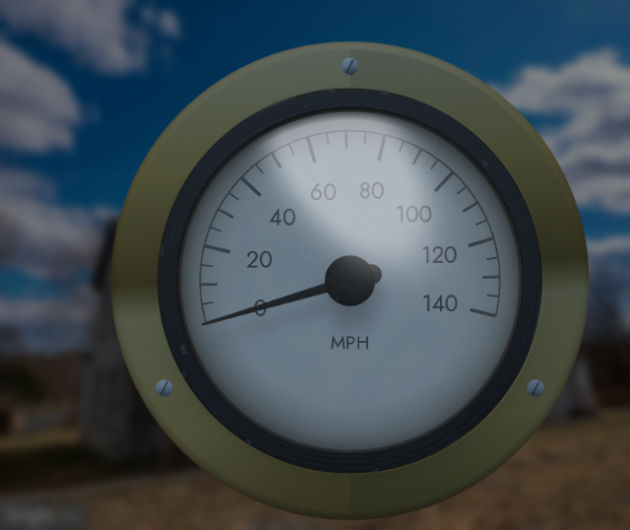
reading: mph 0
